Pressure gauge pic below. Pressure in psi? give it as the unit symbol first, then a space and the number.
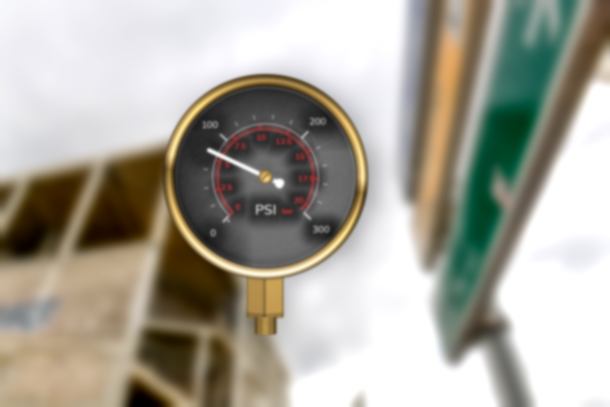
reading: psi 80
